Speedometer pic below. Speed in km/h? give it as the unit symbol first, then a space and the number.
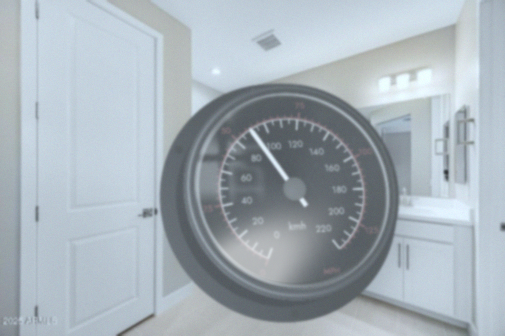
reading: km/h 90
